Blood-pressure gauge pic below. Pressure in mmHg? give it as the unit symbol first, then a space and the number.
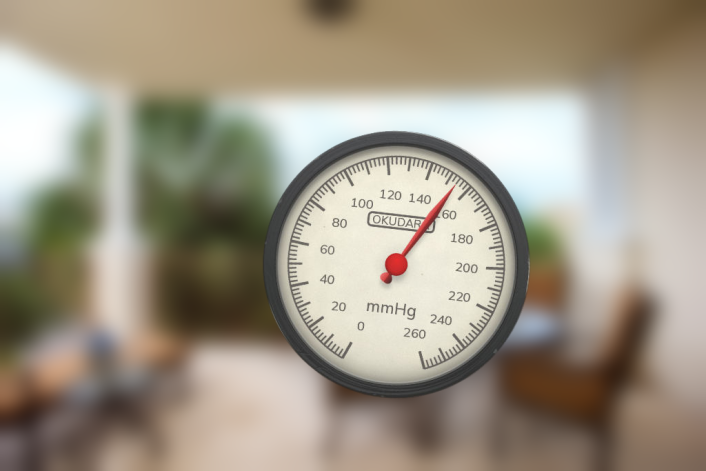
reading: mmHg 154
